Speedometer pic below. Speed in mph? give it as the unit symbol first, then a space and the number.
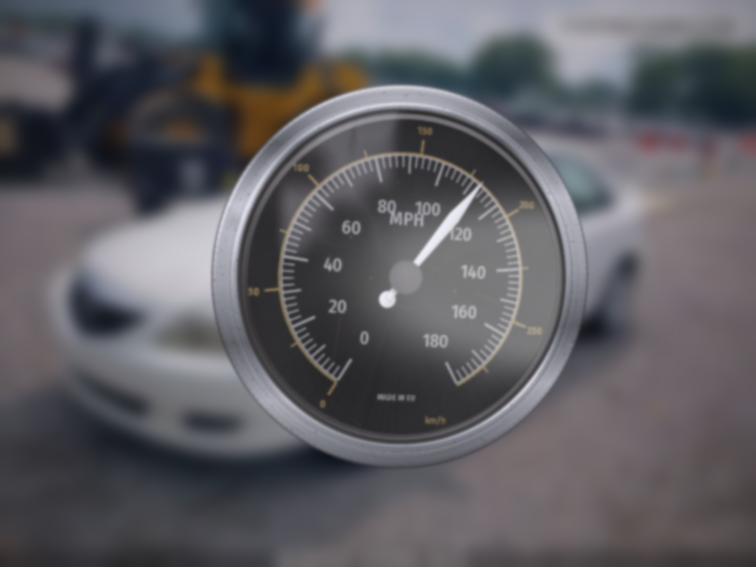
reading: mph 112
